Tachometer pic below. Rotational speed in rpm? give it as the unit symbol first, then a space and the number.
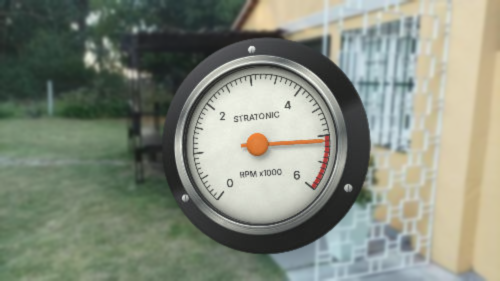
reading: rpm 5100
